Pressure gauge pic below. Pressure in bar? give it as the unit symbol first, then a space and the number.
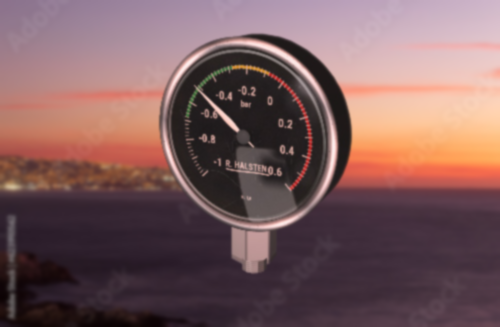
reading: bar -0.5
